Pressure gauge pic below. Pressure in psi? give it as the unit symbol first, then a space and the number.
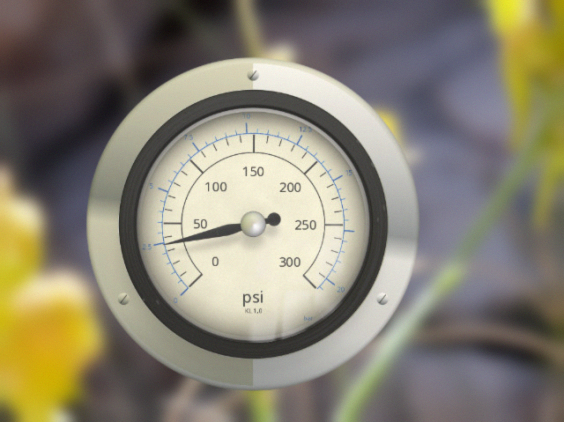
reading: psi 35
